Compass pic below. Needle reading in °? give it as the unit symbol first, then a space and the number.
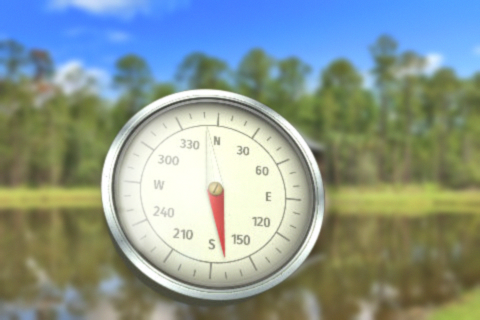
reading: ° 170
